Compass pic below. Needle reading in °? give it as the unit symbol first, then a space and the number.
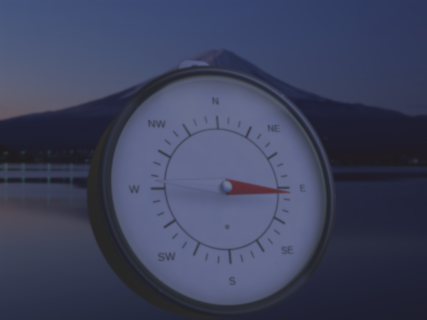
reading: ° 95
